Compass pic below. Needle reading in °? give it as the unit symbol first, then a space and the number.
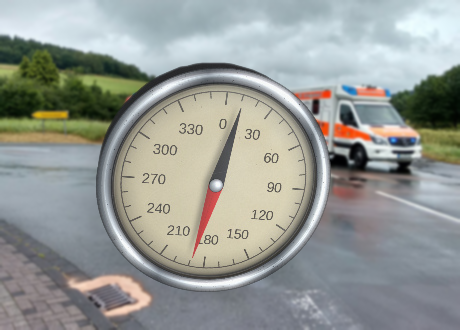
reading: ° 190
